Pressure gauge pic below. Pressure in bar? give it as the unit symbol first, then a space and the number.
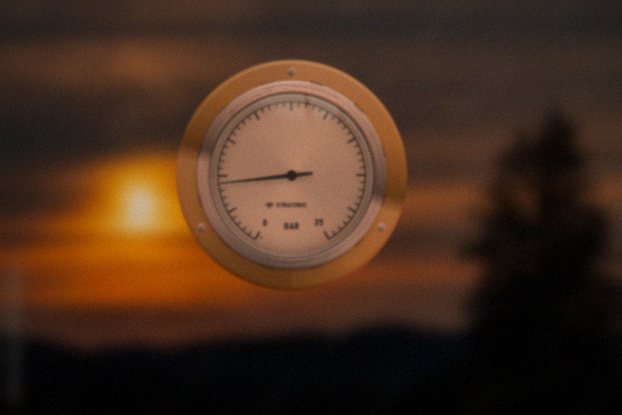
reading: bar 4.5
